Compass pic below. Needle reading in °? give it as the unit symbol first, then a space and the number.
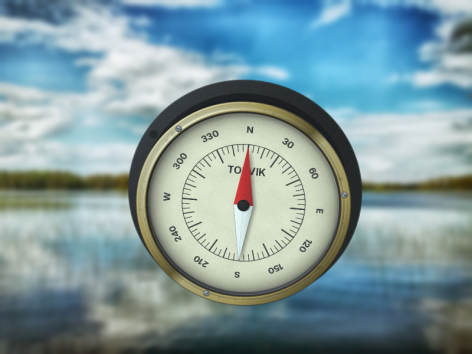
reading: ° 0
